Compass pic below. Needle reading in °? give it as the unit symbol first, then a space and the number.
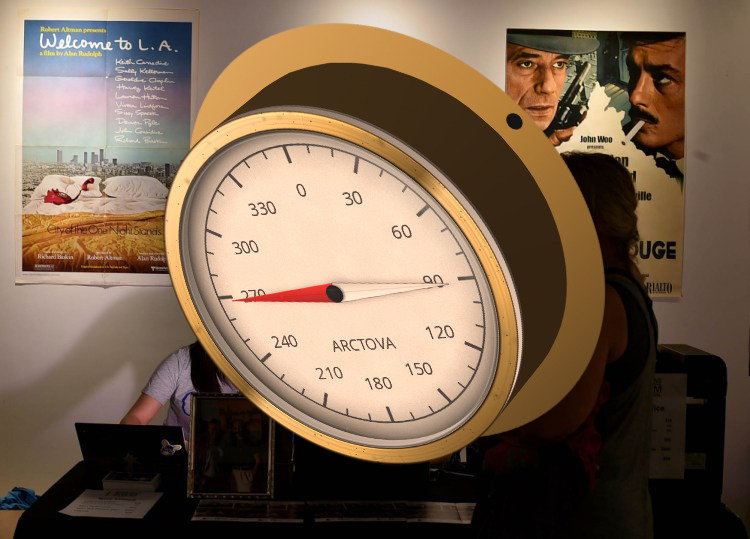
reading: ° 270
